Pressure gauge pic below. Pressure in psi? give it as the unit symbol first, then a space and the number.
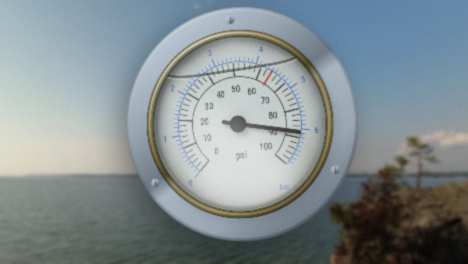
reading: psi 88
